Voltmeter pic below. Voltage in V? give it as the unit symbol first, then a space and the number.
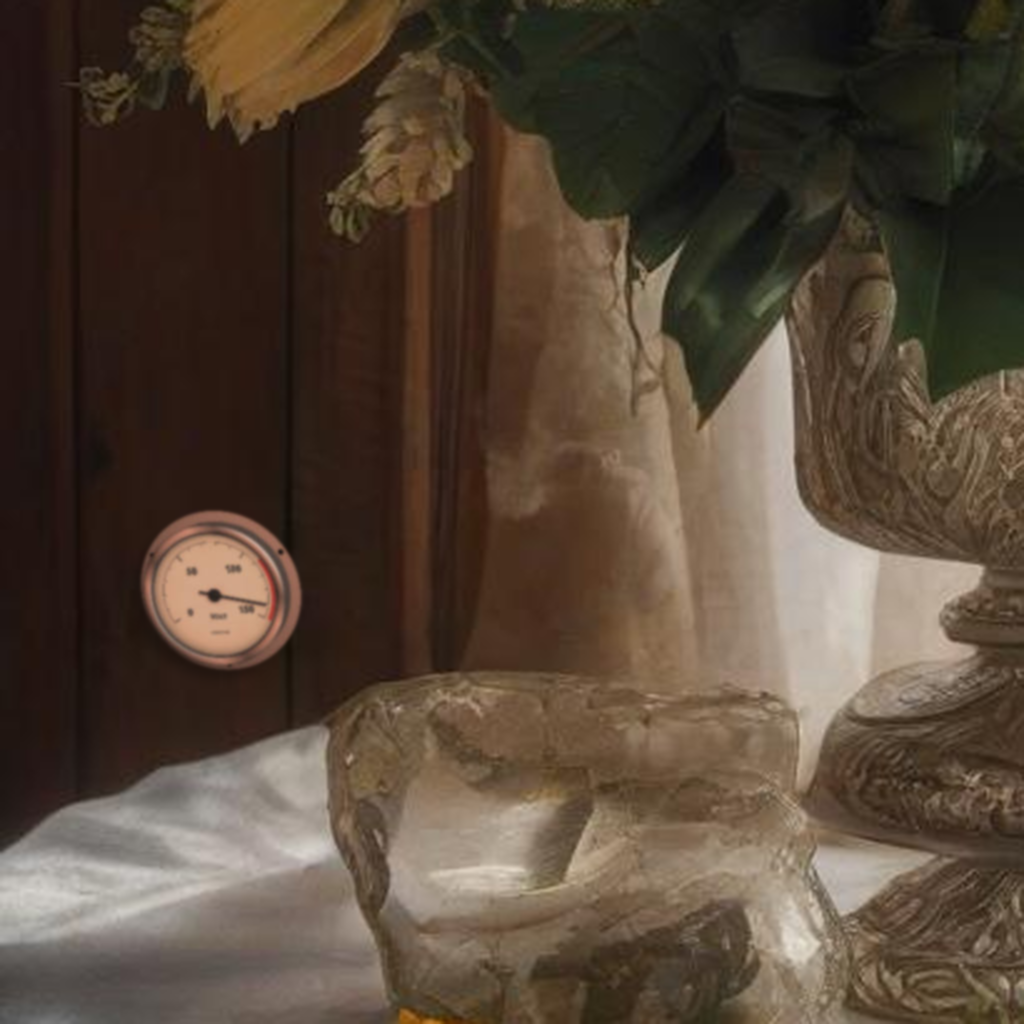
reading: V 140
